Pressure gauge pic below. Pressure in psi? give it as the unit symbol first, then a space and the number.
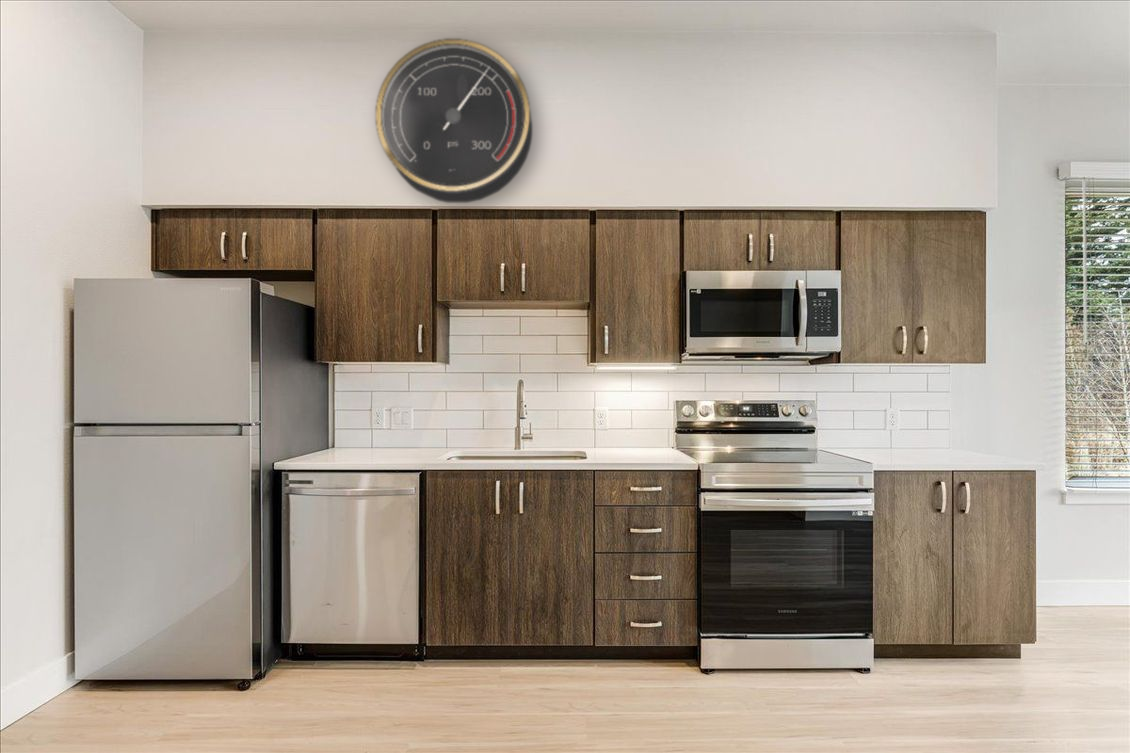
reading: psi 190
